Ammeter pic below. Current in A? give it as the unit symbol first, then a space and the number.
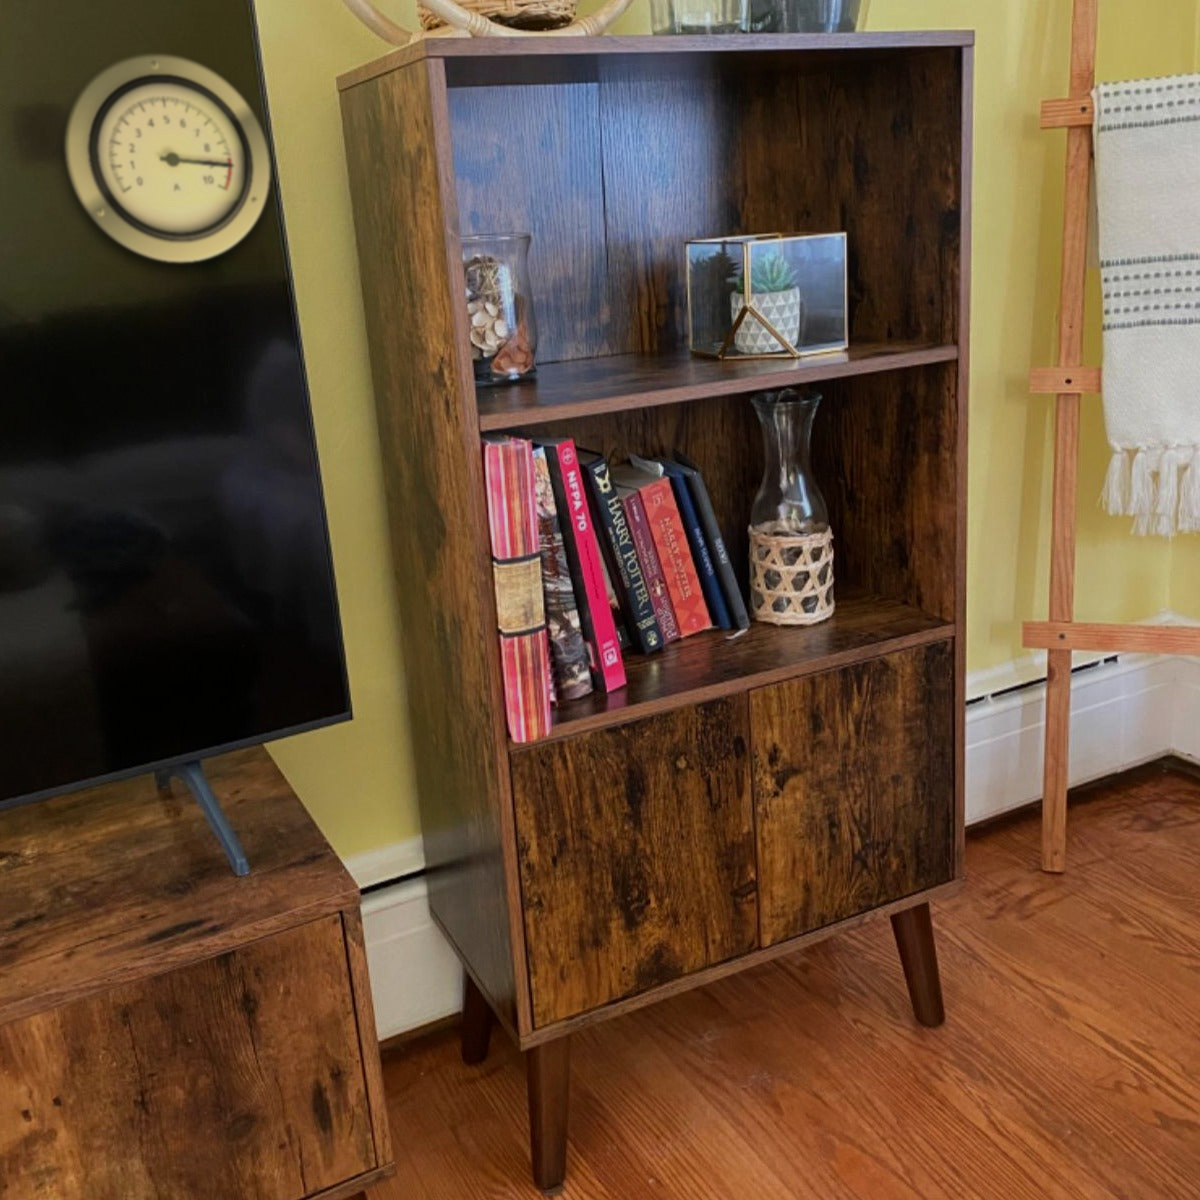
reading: A 9
